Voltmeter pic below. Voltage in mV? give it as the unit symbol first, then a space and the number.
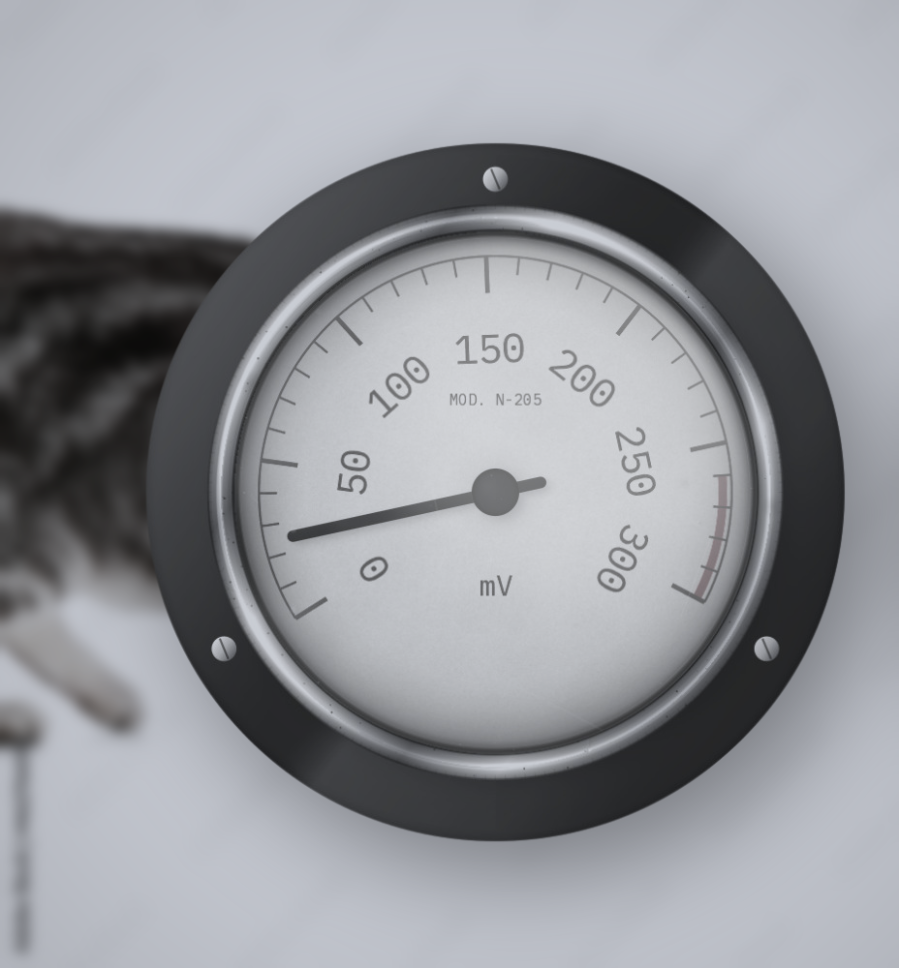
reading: mV 25
